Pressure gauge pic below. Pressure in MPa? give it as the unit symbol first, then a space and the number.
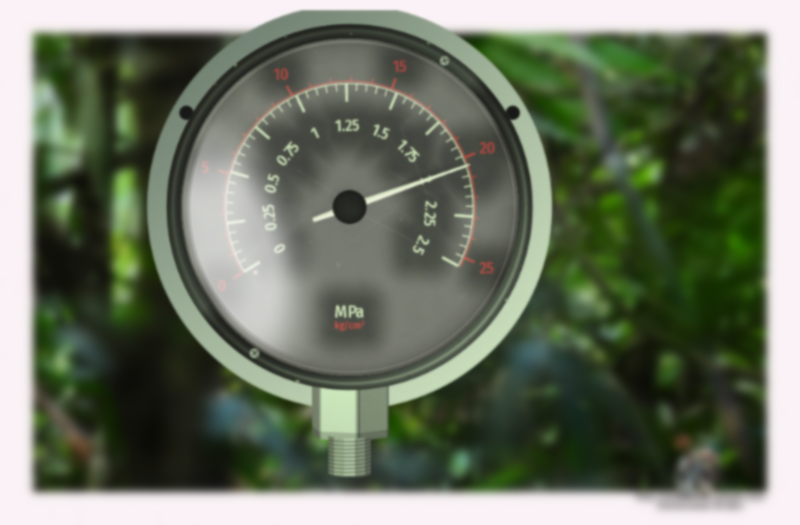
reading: MPa 2
